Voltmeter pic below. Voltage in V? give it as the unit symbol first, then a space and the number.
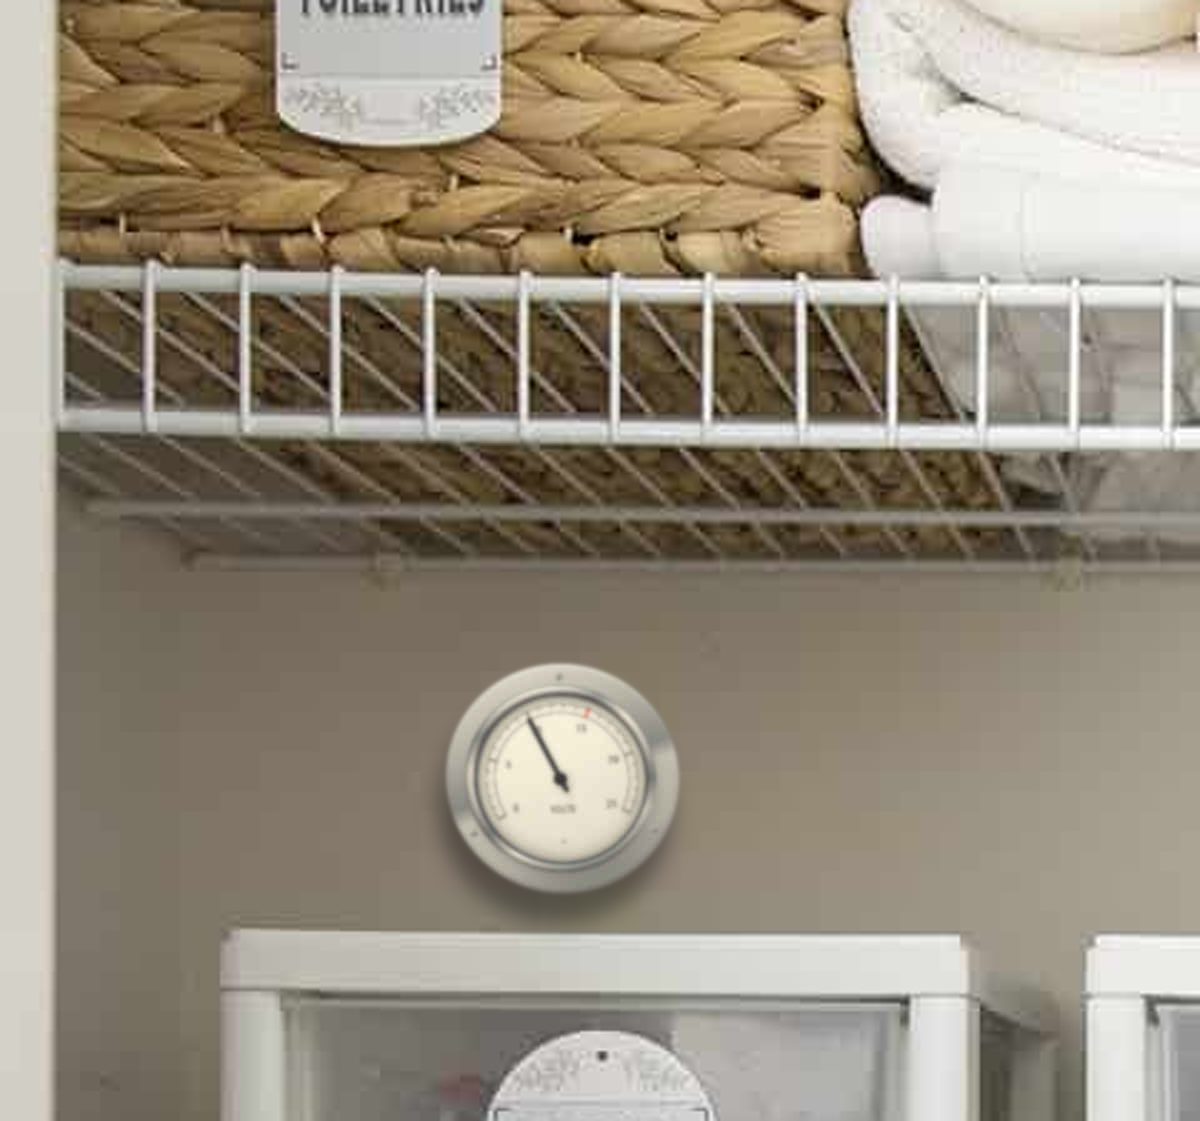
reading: V 10
